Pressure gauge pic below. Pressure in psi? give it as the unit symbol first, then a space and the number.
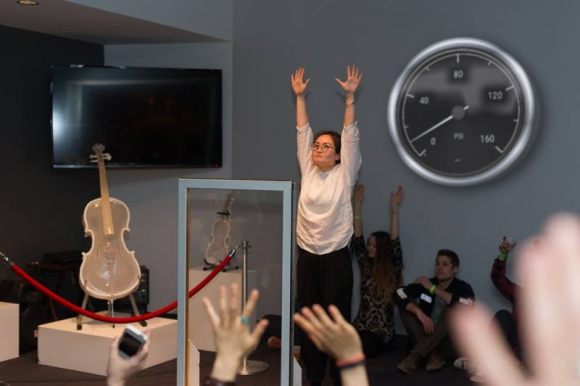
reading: psi 10
